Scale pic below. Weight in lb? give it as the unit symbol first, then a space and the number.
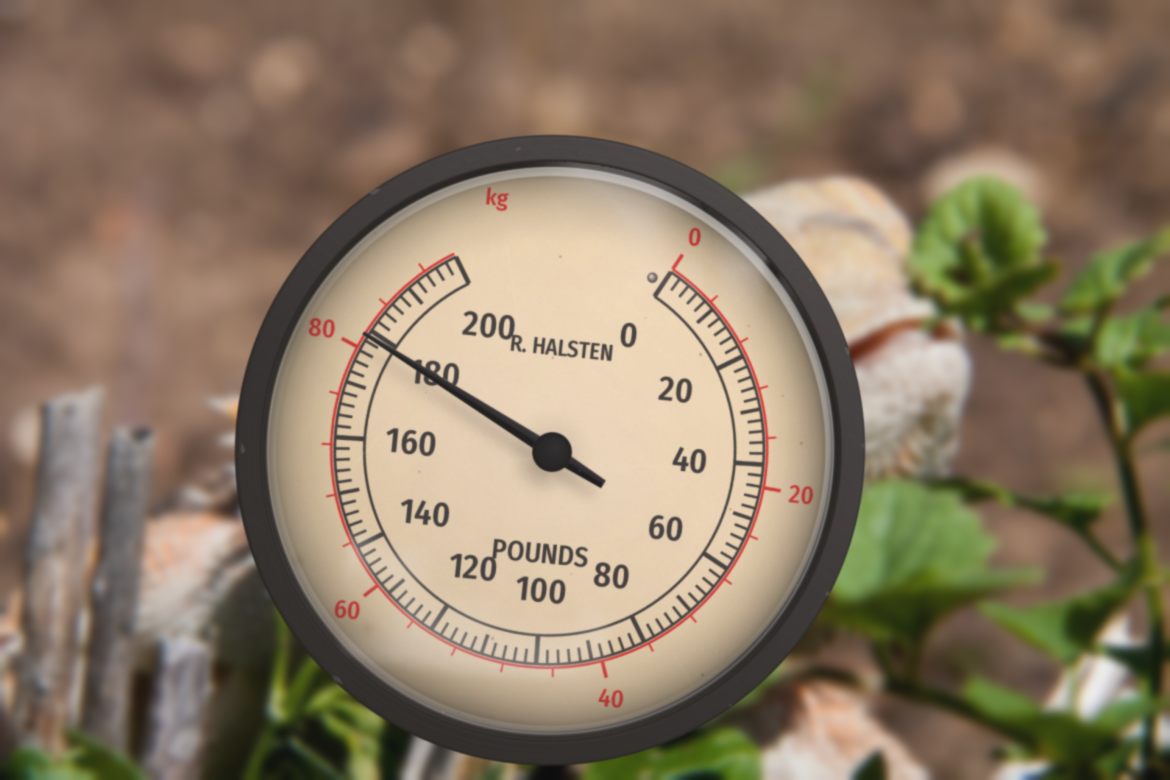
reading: lb 179
